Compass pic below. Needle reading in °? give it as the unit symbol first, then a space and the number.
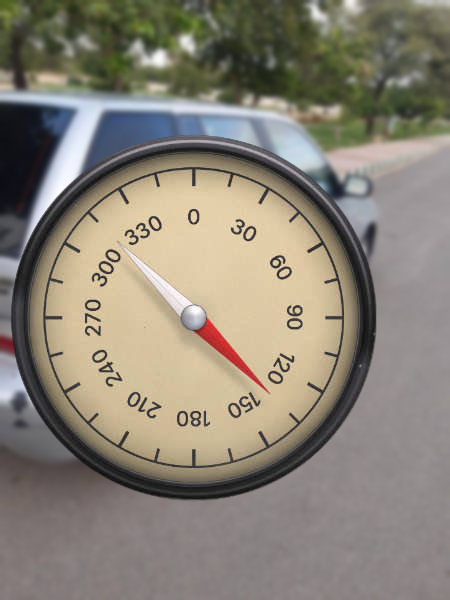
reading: ° 135
